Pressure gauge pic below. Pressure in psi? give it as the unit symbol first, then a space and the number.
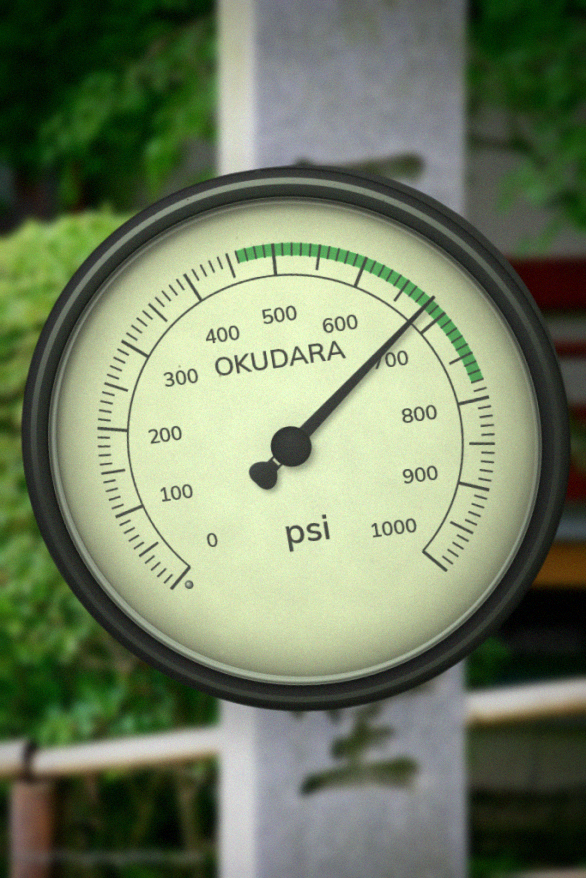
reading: psi 680
